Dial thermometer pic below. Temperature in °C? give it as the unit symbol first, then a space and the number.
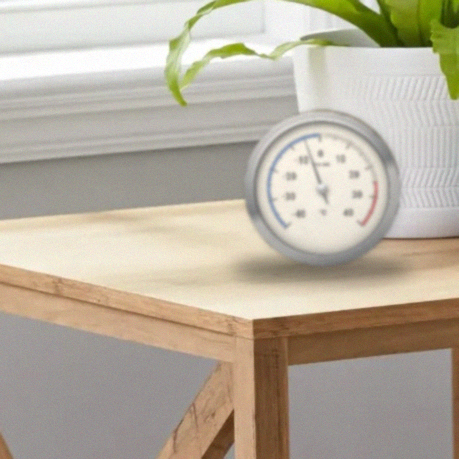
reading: °C -5
